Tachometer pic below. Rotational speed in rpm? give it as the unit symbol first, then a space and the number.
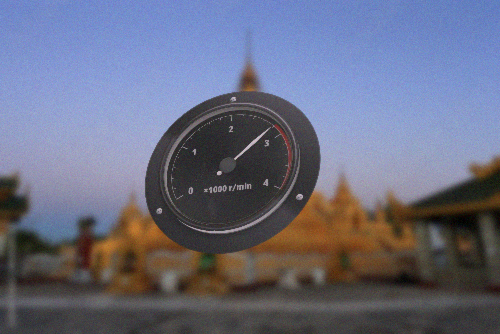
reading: rpm 2800
